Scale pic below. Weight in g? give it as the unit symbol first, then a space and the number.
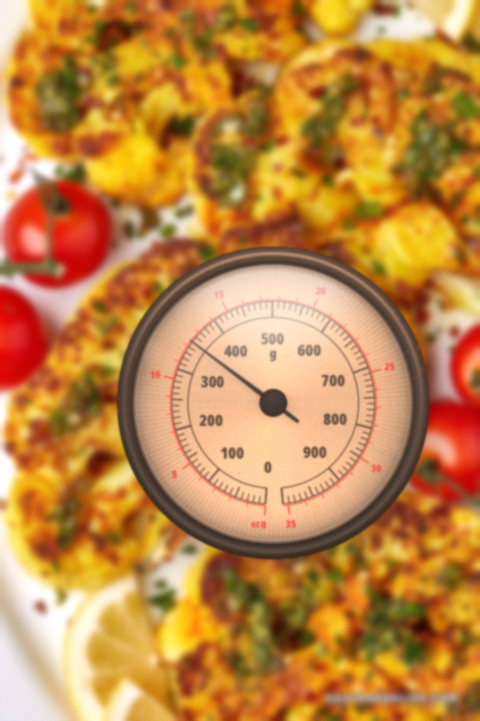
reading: g 350
